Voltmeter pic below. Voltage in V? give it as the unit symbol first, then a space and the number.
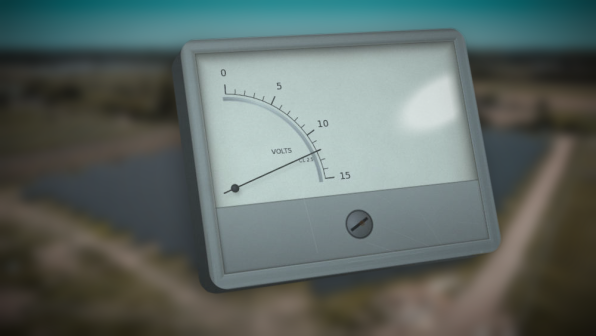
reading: V 12
